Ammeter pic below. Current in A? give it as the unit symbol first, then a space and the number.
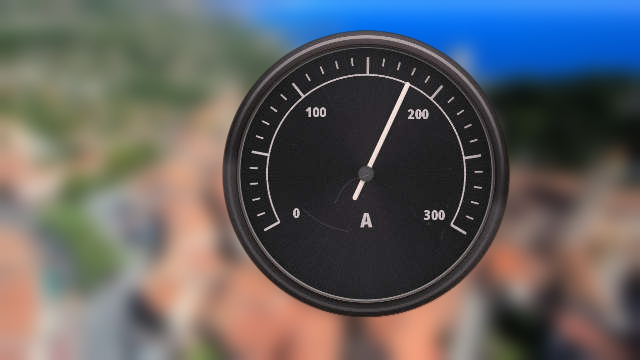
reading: A 180
